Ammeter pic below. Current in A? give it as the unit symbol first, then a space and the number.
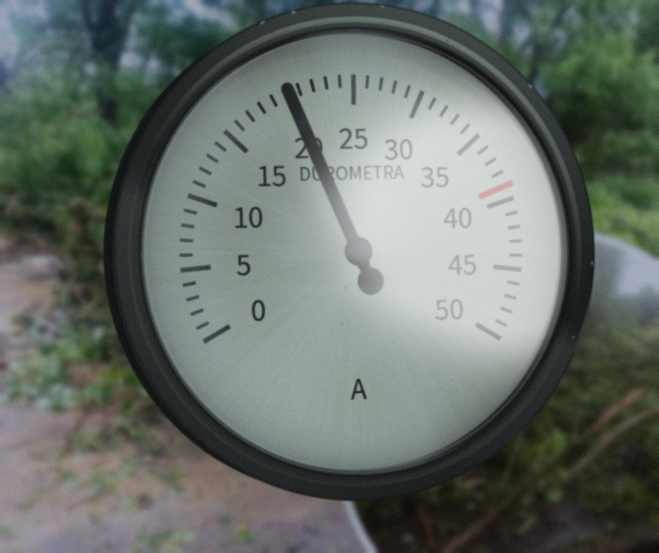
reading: A 20
